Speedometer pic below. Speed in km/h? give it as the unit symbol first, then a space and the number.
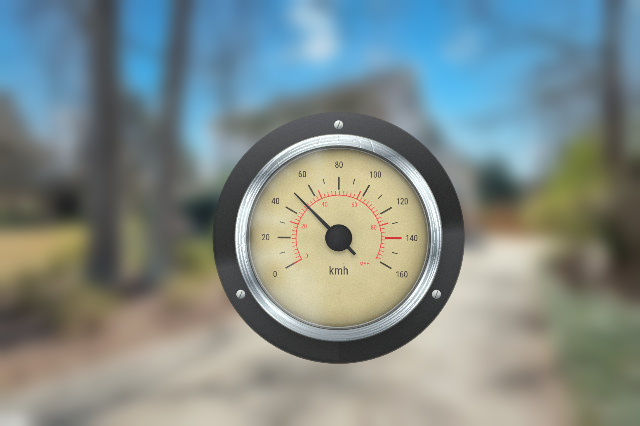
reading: km/h 50
